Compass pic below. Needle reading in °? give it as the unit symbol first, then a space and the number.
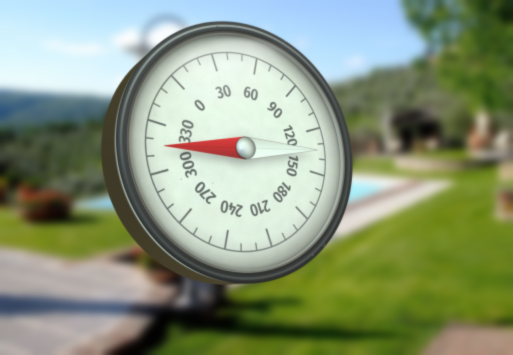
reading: ° 315
